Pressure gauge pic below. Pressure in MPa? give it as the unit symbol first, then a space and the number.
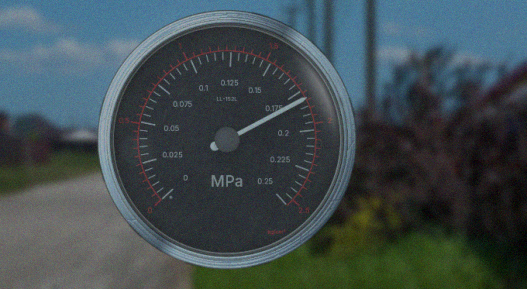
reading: MPa 0.18
